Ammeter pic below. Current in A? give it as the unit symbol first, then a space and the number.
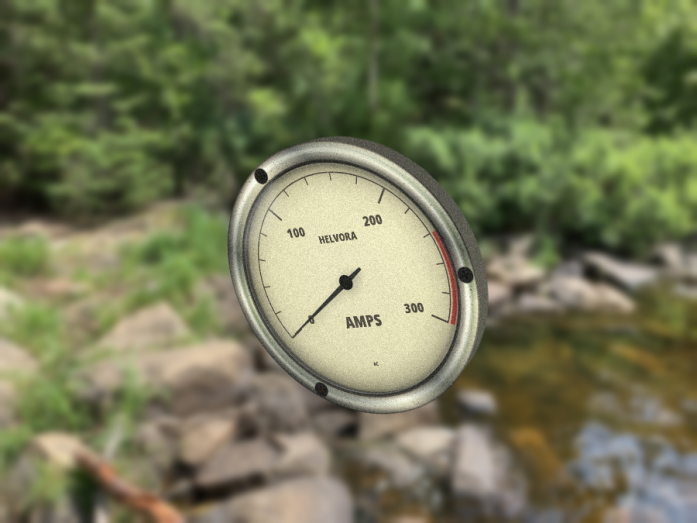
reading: A 0
